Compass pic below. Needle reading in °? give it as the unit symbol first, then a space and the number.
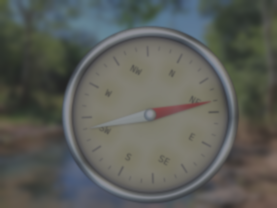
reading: ° 50
